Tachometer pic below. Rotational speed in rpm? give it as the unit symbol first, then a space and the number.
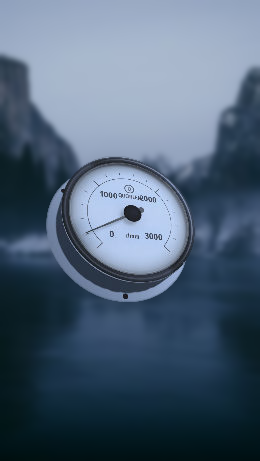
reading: rpm 200
